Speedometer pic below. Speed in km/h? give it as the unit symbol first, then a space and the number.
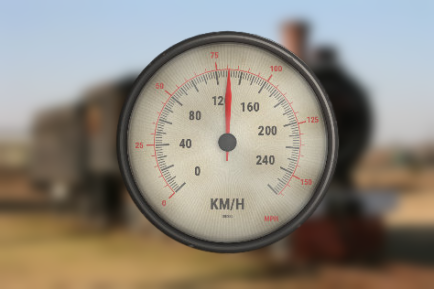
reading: km/h 130
